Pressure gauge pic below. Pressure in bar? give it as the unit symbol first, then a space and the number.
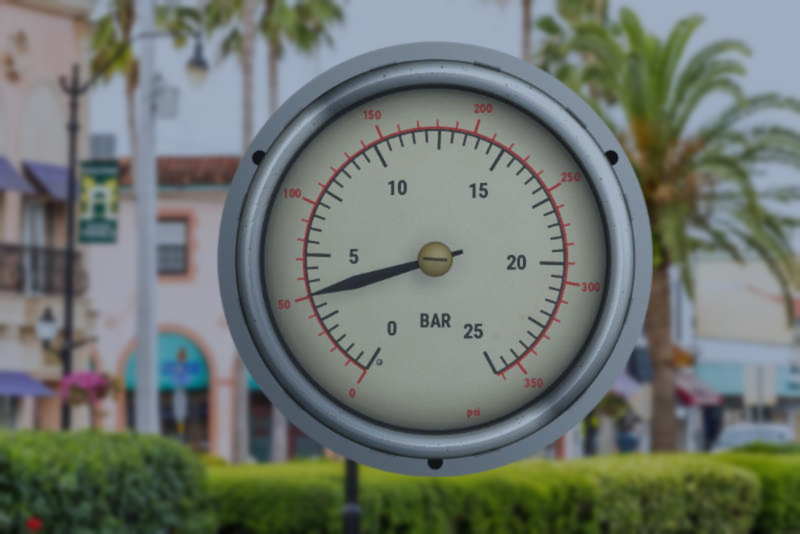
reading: bar 3.5
